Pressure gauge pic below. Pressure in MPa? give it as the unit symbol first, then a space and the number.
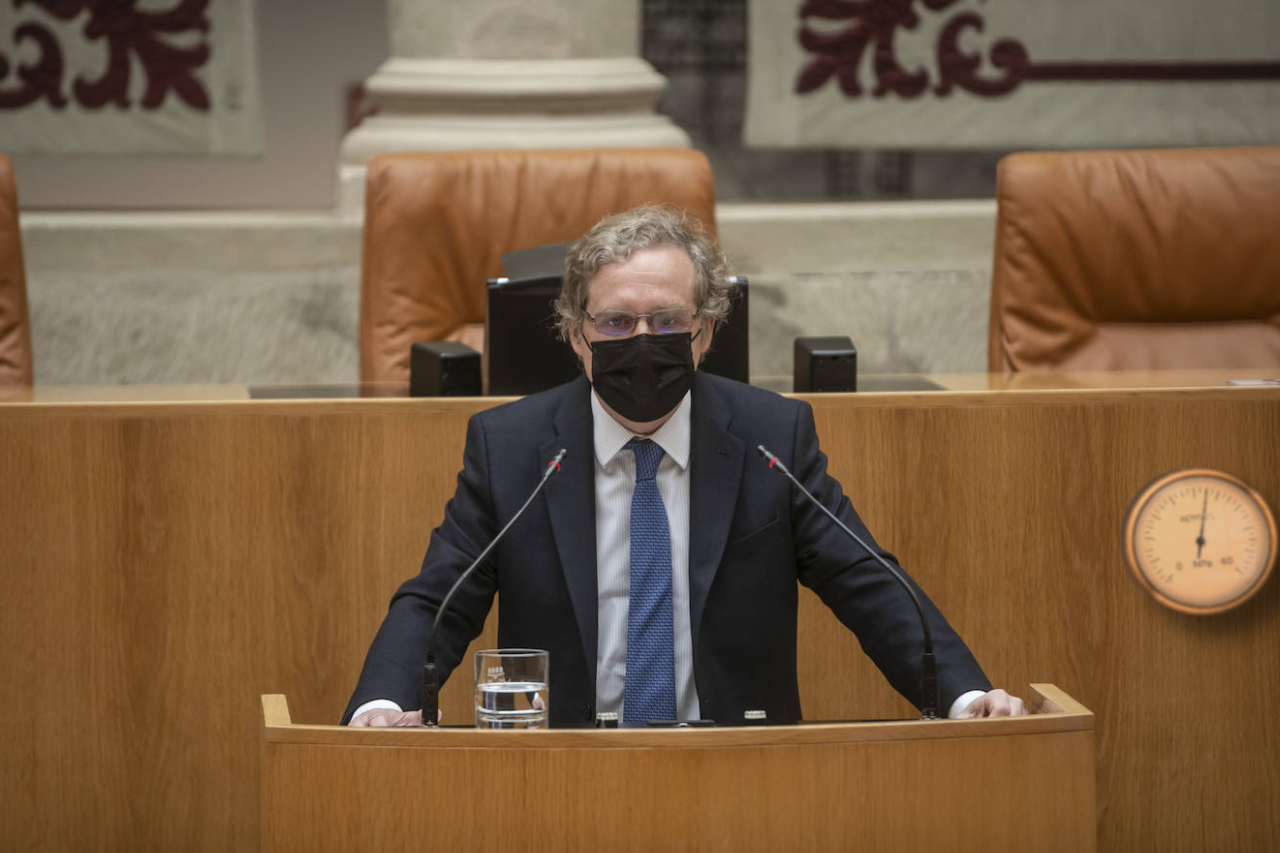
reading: MPa 22
